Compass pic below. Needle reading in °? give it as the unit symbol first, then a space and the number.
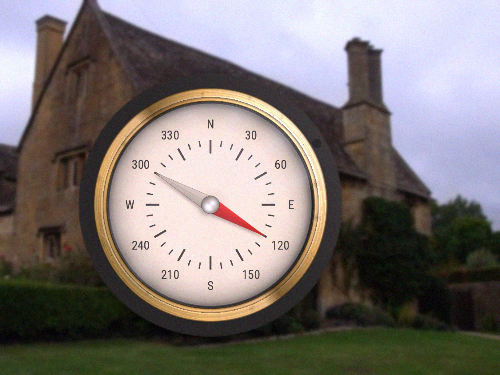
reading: ° 120
